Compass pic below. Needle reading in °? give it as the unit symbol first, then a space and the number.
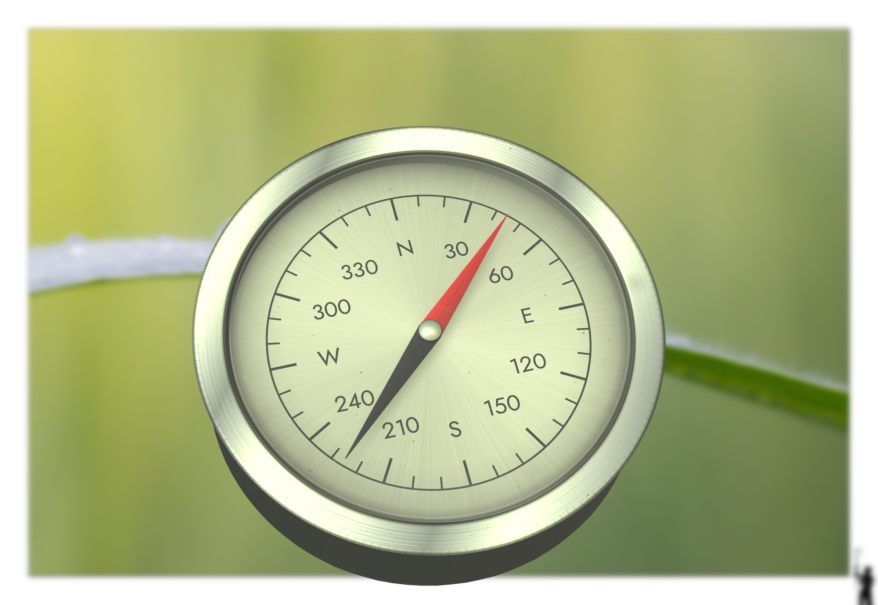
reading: ° 45
